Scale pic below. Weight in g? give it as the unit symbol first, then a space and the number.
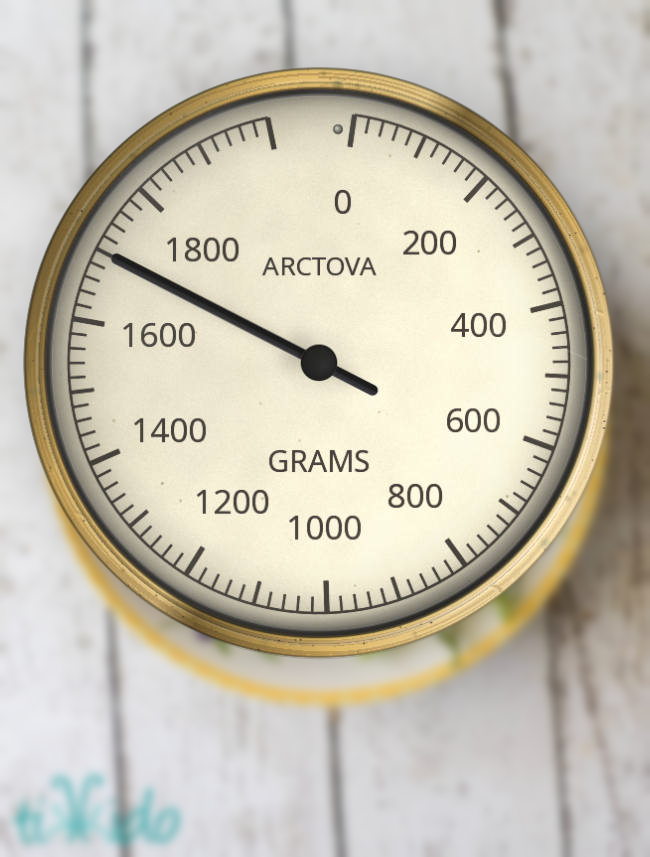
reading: g 1700
